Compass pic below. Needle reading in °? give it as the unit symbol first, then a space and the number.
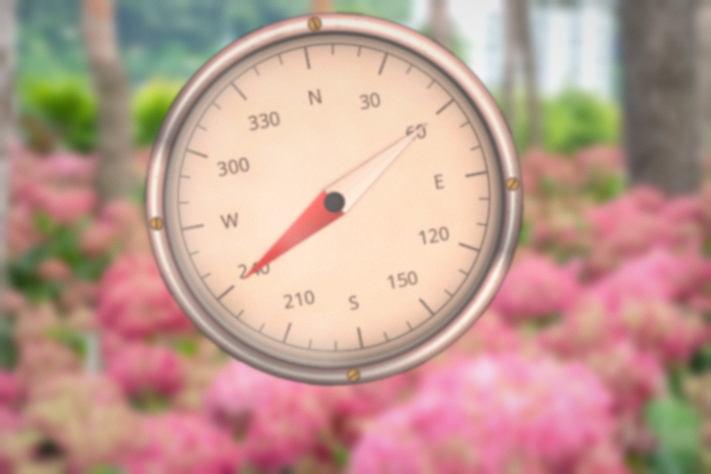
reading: ° 240
